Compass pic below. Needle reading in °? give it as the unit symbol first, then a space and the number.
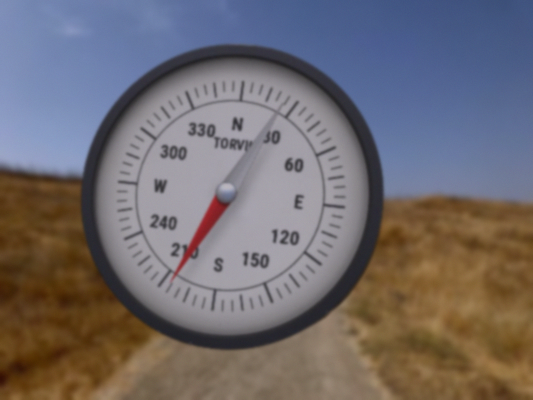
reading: ° 205
